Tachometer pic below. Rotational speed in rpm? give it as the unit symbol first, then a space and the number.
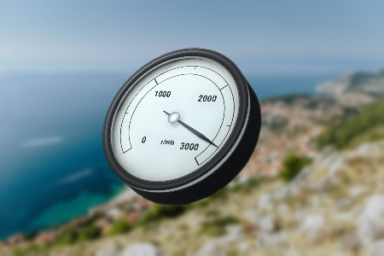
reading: rpm 2750
